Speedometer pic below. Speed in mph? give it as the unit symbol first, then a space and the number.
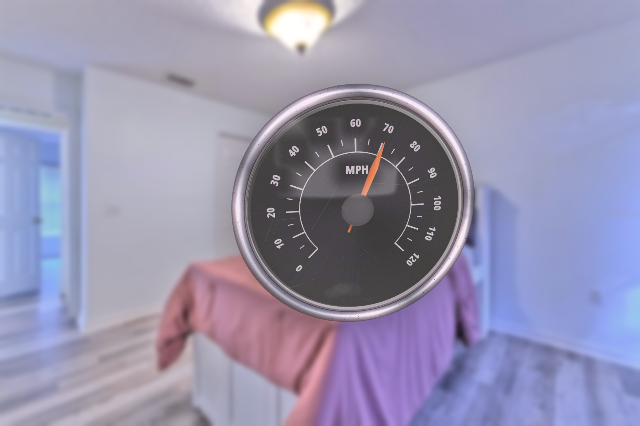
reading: mph 70
